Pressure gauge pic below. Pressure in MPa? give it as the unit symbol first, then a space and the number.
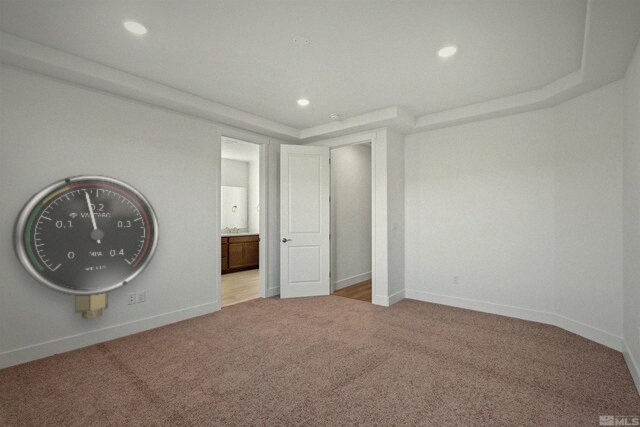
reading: MPa 0.18
